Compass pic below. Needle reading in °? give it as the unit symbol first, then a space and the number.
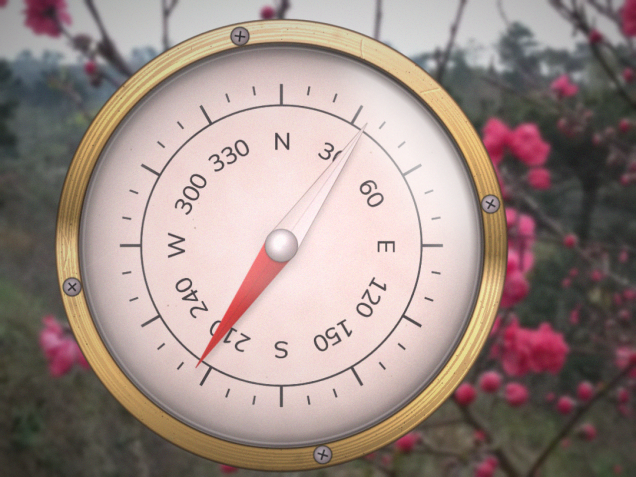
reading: ° 215
